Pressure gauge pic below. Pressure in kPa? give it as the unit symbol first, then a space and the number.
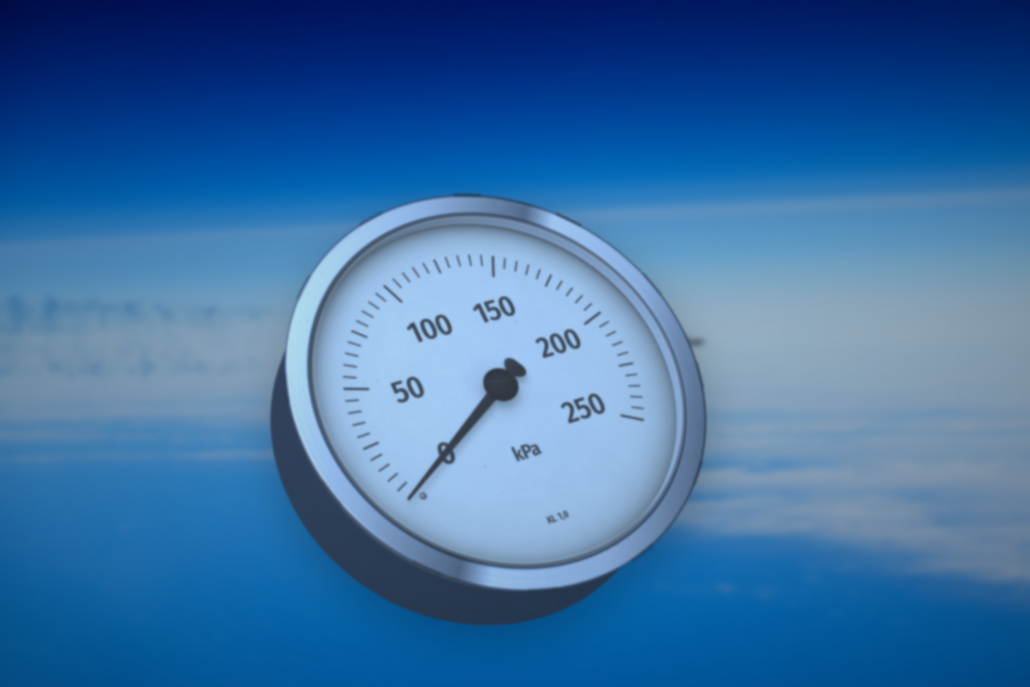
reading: kPa 0
